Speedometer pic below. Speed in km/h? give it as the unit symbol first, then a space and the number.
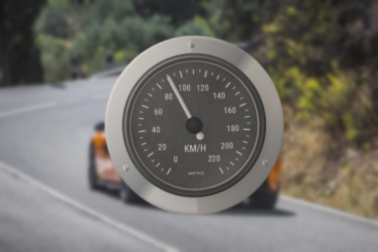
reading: km/h 90
